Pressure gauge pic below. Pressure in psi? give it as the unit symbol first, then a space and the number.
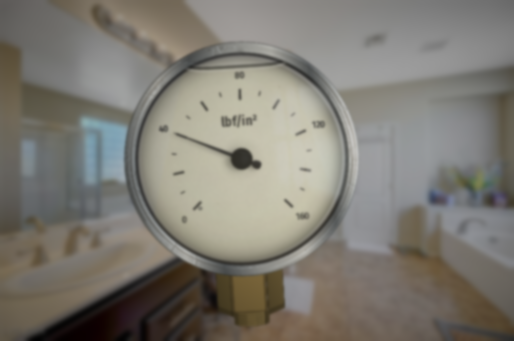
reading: psi 40
